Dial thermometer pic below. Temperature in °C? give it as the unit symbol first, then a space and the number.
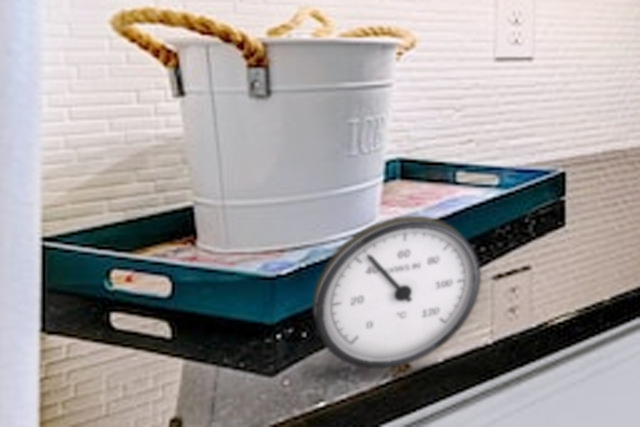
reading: °C 44
